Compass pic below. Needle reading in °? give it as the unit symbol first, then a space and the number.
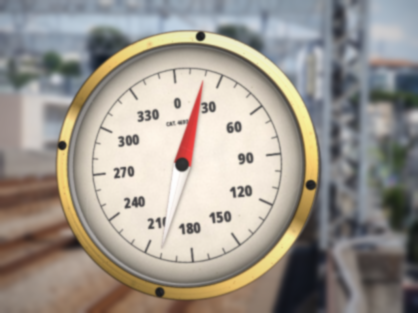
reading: ° 20
